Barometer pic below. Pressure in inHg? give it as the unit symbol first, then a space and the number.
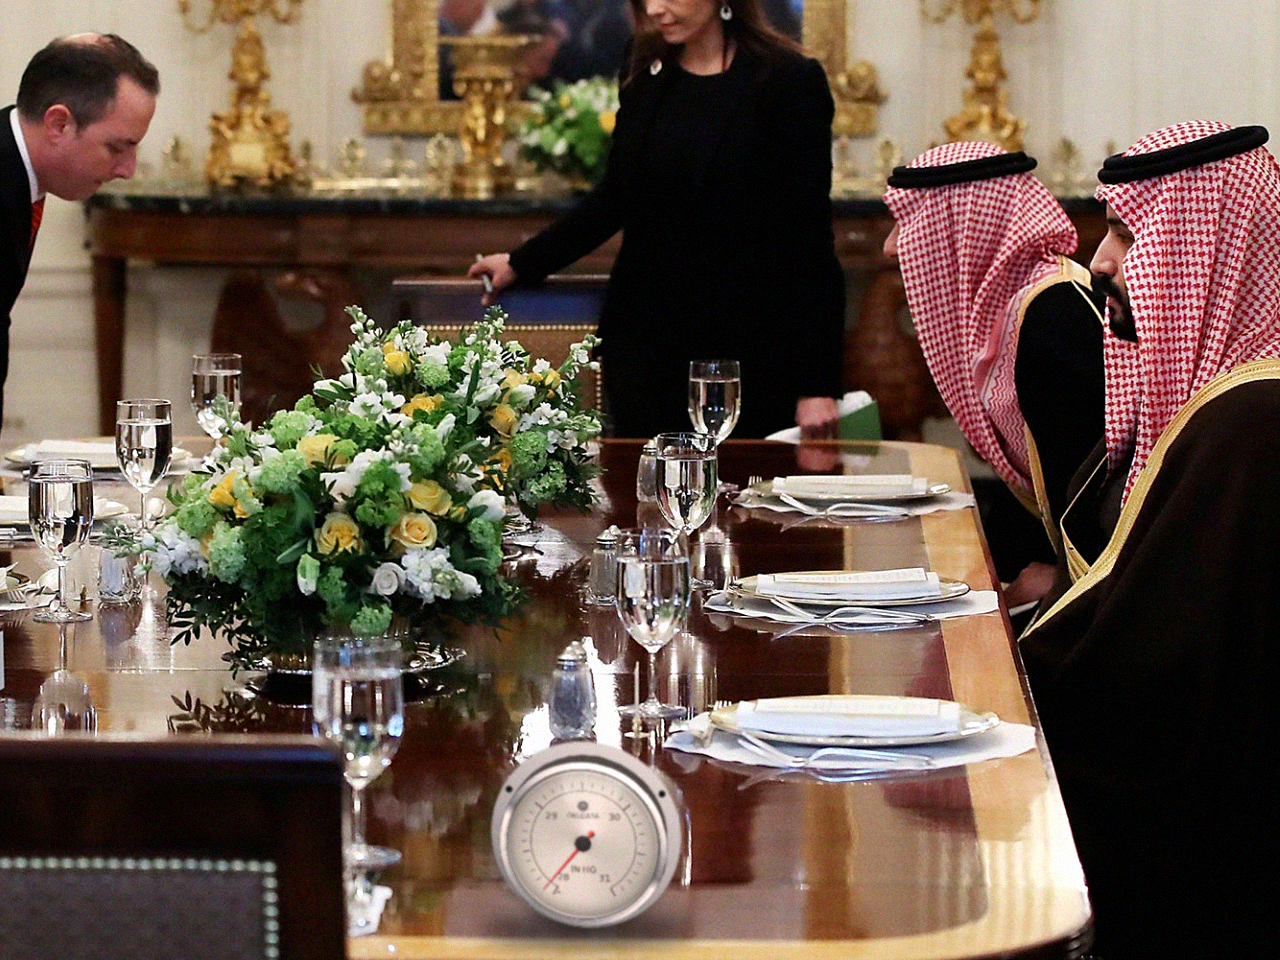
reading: inHg 28.1
